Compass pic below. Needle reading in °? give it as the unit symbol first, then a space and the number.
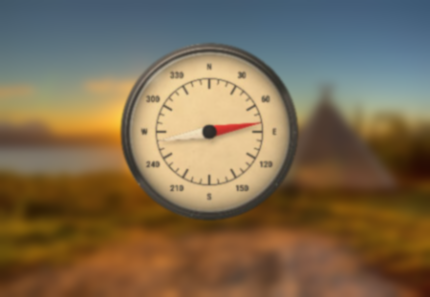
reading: ° 80
